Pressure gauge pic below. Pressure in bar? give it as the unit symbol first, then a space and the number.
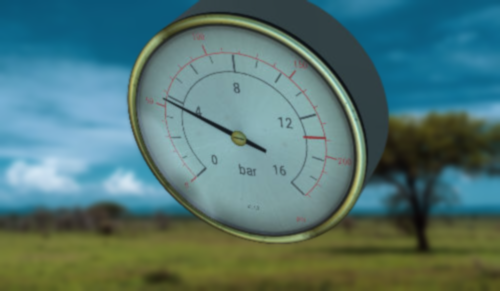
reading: bar 4
